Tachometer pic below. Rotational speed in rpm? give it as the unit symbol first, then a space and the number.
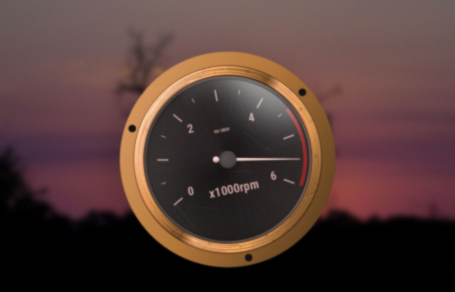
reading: rpm 5500
